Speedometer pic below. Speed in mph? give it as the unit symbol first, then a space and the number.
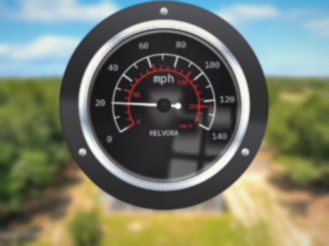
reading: mph 20
